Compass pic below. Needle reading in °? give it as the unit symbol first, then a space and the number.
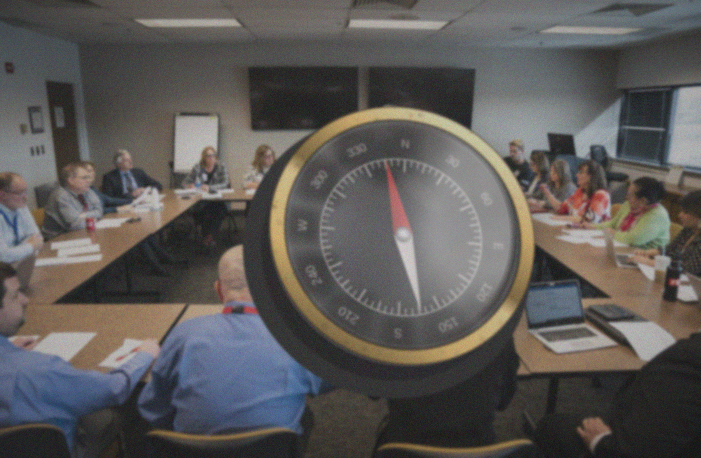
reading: ° 345
